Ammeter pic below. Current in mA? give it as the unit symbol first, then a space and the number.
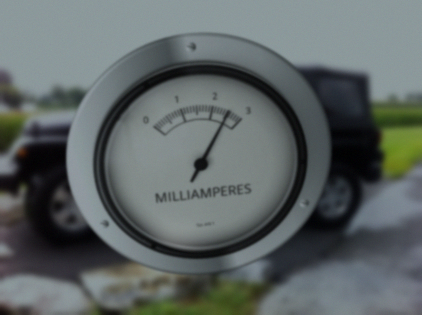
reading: mA 2.5
